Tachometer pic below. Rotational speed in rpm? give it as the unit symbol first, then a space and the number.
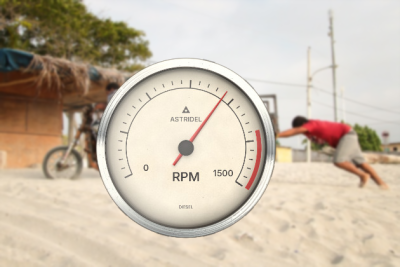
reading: rpm 950
